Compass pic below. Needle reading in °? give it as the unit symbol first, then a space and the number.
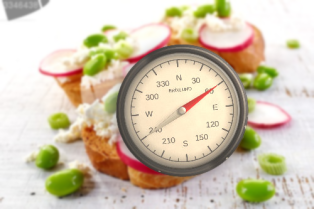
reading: ° 60
